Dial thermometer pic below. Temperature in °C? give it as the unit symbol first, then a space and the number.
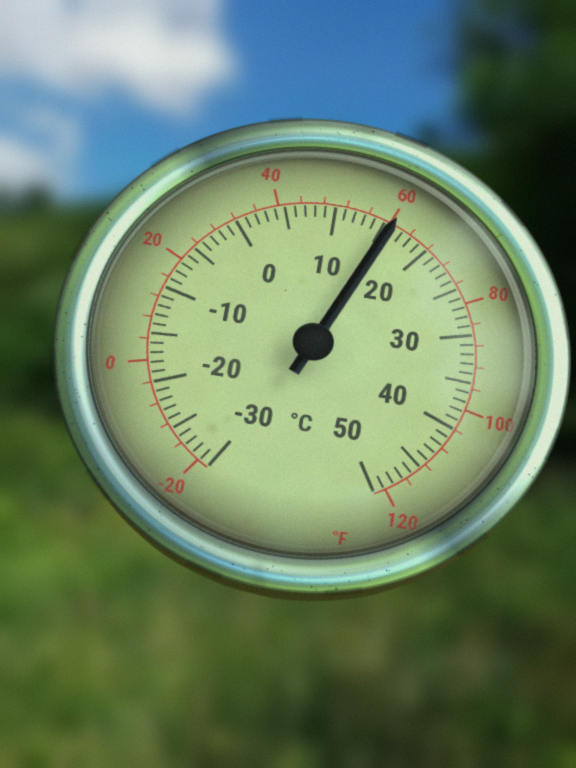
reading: °C 16
